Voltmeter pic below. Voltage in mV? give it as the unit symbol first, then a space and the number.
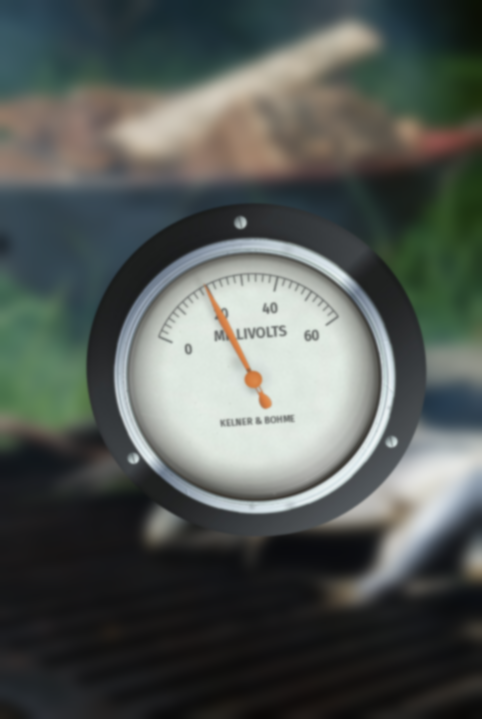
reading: mV 20
